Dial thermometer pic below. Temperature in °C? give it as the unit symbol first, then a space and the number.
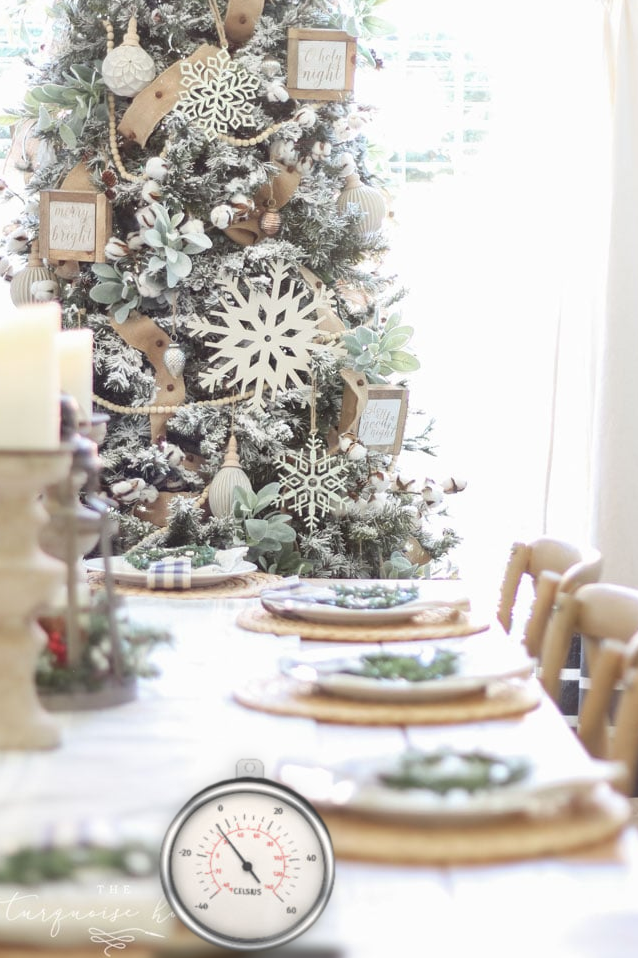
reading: °C -4
